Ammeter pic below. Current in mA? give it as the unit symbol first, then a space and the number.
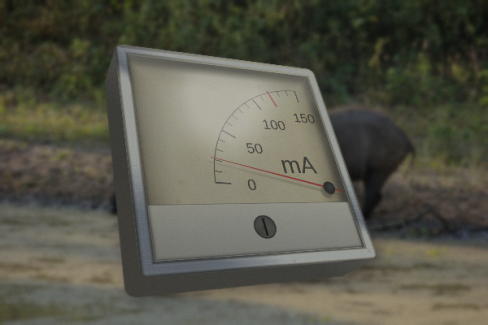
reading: mA 20
